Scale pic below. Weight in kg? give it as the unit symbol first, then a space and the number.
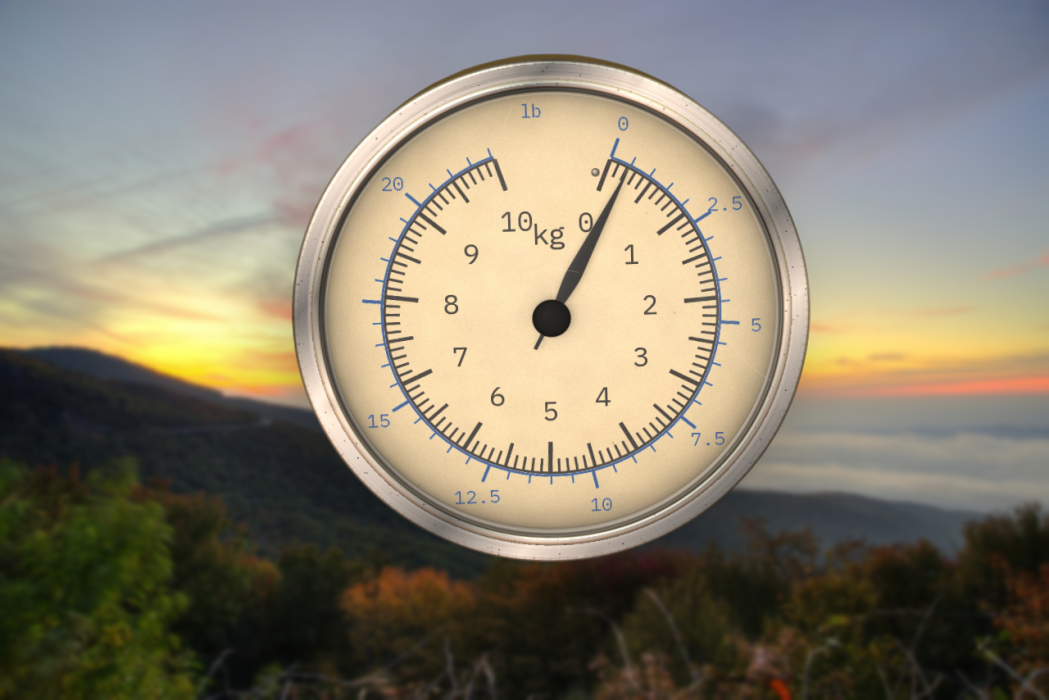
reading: kg 0.2
